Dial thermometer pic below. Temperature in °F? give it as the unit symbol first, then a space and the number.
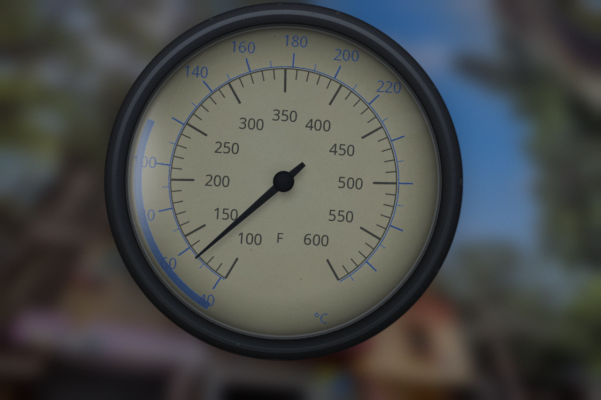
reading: °F 130
